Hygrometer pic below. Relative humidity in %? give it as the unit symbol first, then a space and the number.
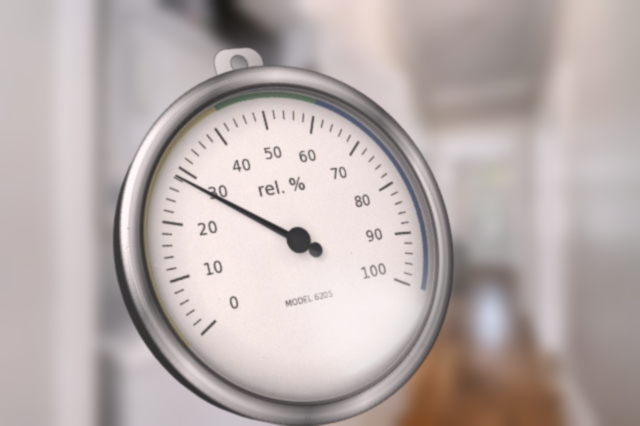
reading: % 28
